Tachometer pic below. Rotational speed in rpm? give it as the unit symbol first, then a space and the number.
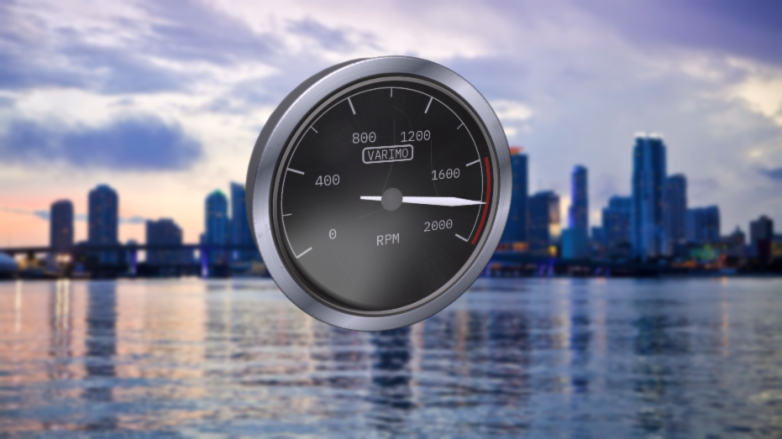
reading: rpm 1800
